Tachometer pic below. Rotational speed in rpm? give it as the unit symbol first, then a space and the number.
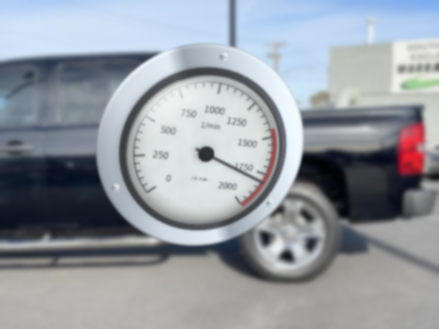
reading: rpm 1800
